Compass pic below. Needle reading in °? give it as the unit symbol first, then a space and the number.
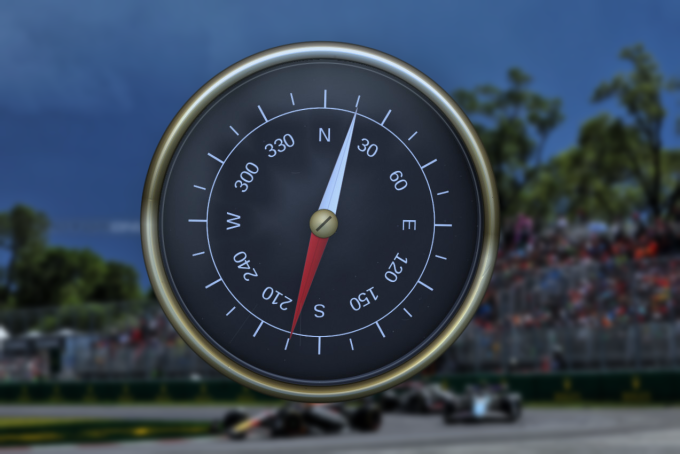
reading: ° 195
